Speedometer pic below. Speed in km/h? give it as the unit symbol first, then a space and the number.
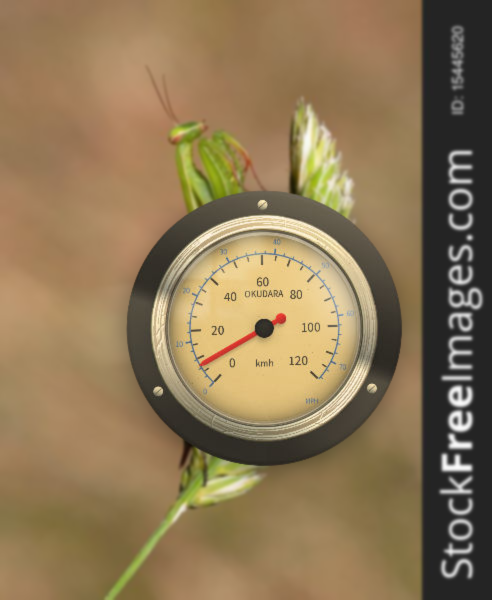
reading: km/h 7.5
